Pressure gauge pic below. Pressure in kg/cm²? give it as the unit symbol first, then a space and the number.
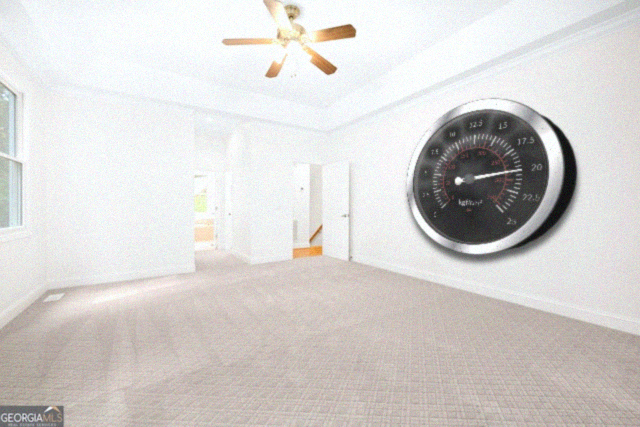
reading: kg/cm² 20
